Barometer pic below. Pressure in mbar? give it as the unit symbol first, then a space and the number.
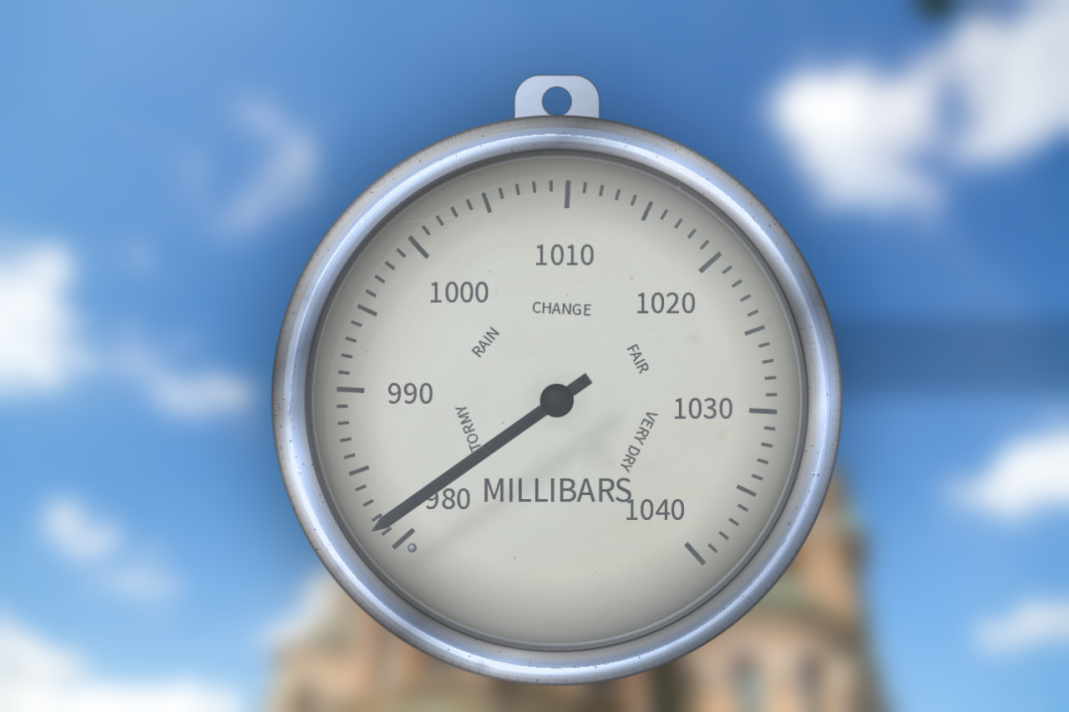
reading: mbar 981.5
